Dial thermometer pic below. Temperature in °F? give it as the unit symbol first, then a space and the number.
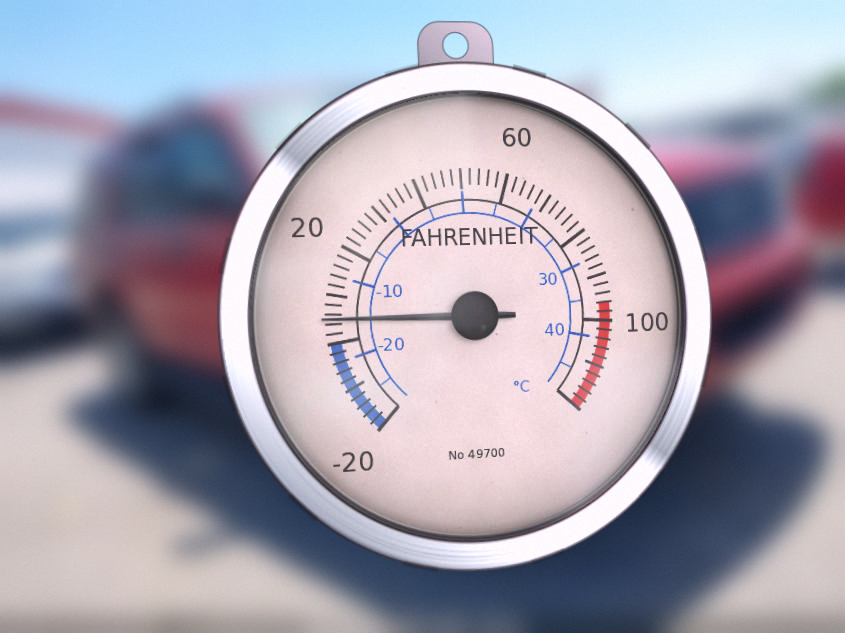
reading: °F 5
